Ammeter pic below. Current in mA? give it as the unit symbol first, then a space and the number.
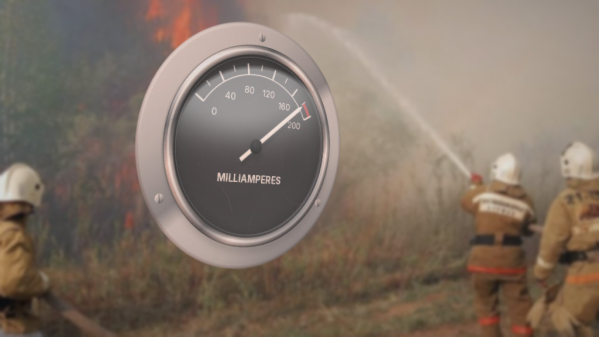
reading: mA 180
